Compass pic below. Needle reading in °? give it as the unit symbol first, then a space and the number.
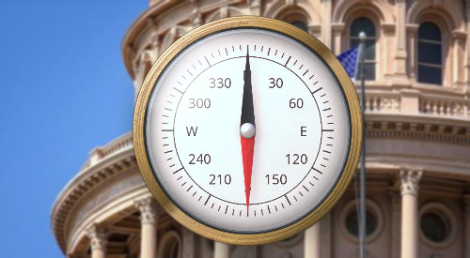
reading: ° 180
